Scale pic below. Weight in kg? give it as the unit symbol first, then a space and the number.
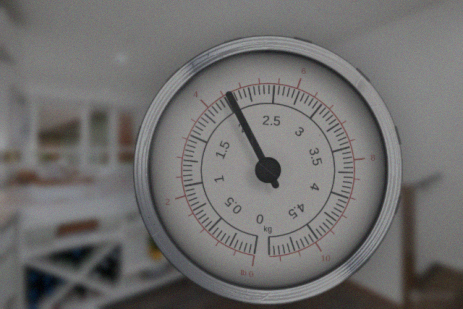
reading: kg 2.05
